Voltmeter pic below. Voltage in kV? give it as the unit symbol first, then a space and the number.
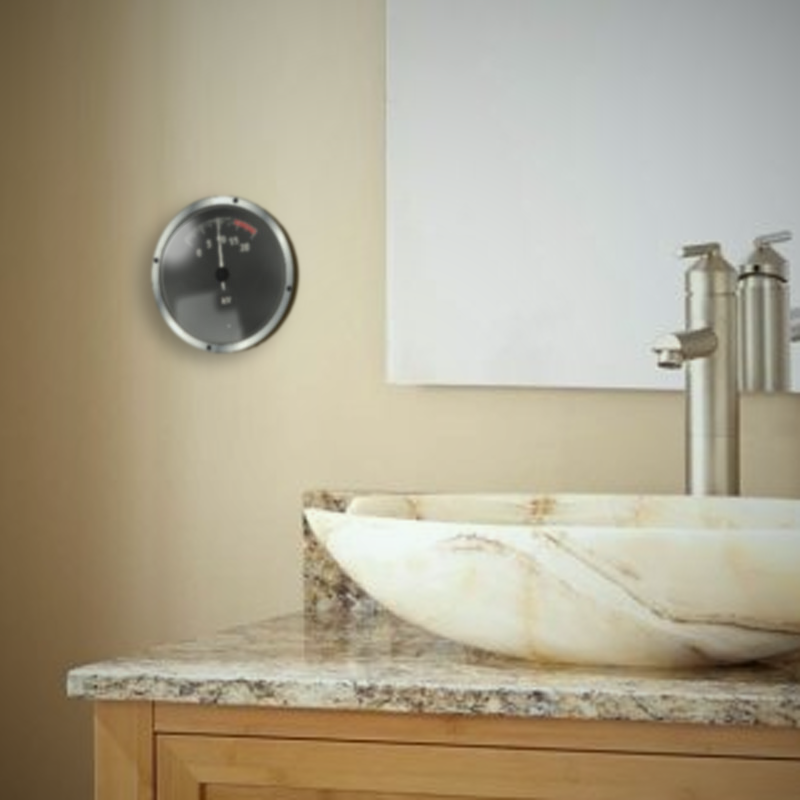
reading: kV 10
